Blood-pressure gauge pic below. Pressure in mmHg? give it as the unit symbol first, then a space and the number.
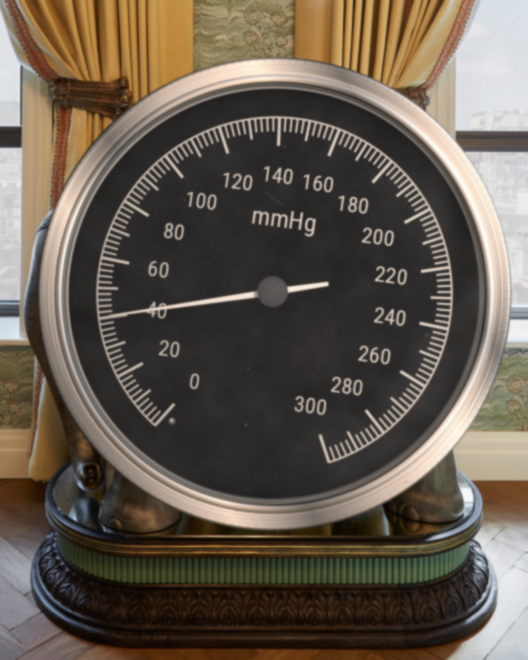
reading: mmHg 40
